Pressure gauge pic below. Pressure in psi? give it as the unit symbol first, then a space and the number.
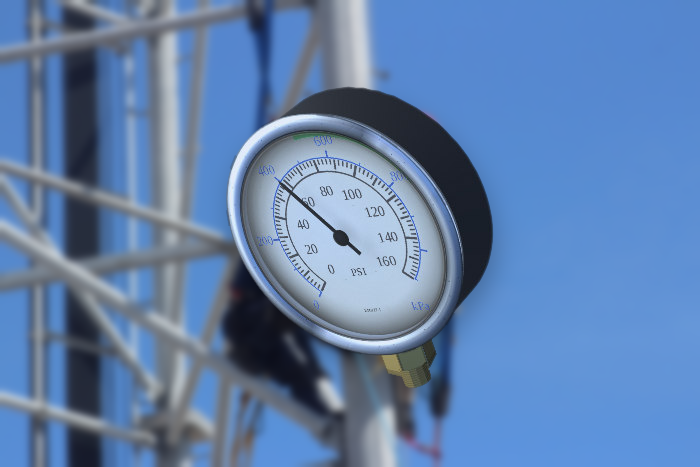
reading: psi 60
